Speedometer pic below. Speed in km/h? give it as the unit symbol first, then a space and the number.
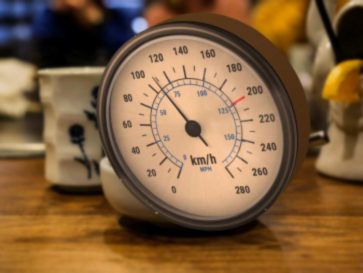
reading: km/h 110
